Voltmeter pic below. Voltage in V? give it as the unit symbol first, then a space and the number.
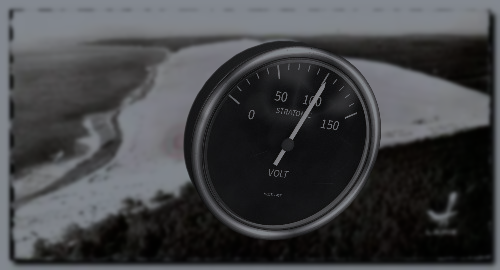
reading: V 100
